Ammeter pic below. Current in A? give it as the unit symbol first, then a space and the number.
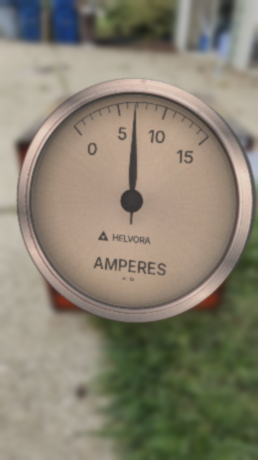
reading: A 7
